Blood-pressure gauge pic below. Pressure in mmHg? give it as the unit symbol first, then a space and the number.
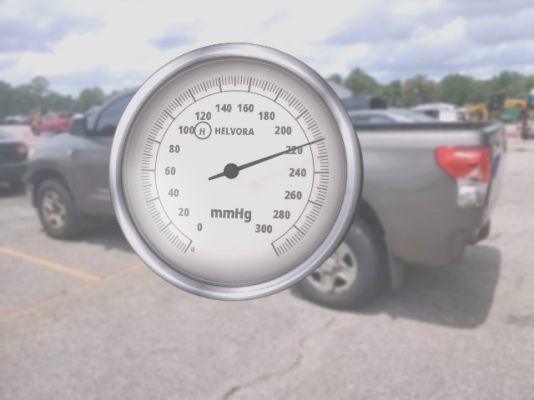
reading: mmHg 220
